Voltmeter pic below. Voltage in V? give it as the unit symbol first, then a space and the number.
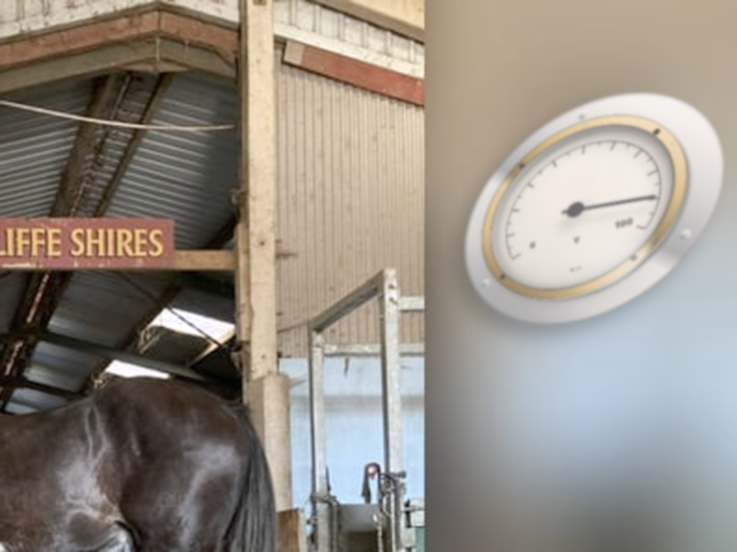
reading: V 90
